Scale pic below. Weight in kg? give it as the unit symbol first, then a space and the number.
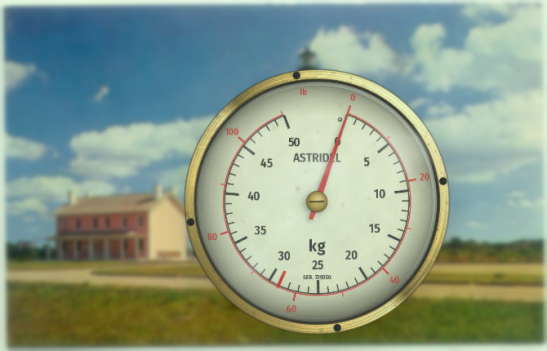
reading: kg 0
